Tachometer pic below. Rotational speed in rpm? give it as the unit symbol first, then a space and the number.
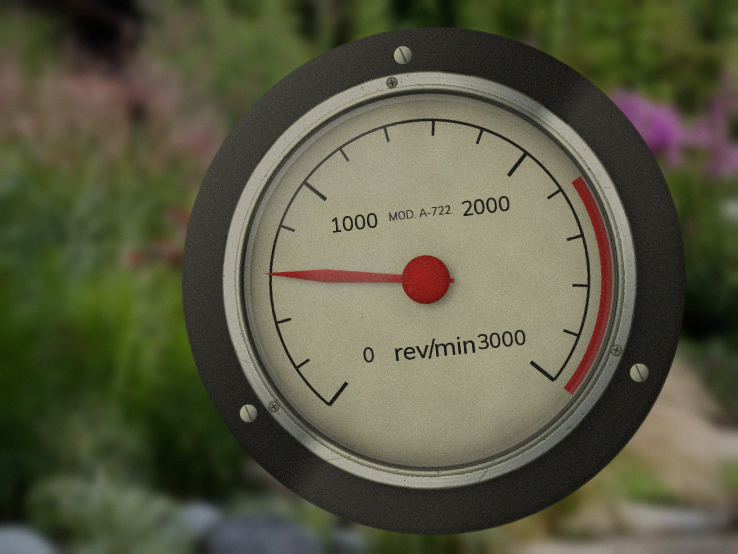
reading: rpm 600
